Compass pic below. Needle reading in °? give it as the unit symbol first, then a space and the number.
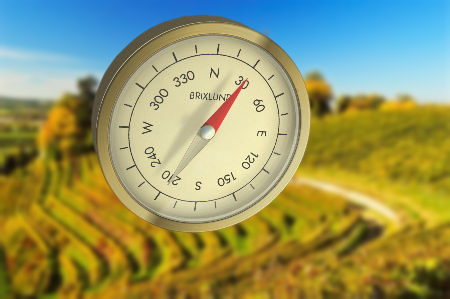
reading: ° 30
